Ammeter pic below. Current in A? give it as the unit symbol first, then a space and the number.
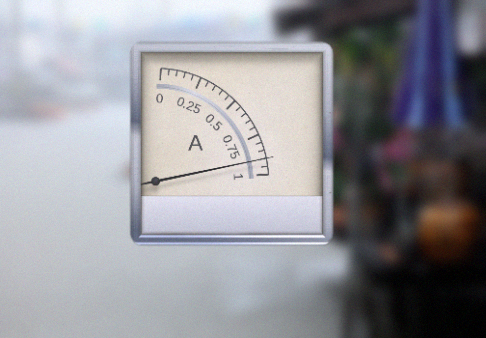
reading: A 0.9
